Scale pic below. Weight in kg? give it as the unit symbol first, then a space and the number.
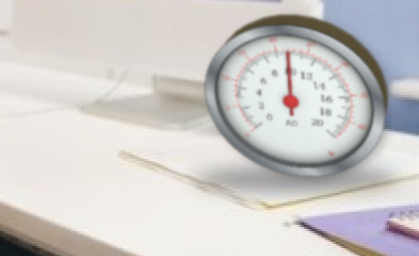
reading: kg 10
